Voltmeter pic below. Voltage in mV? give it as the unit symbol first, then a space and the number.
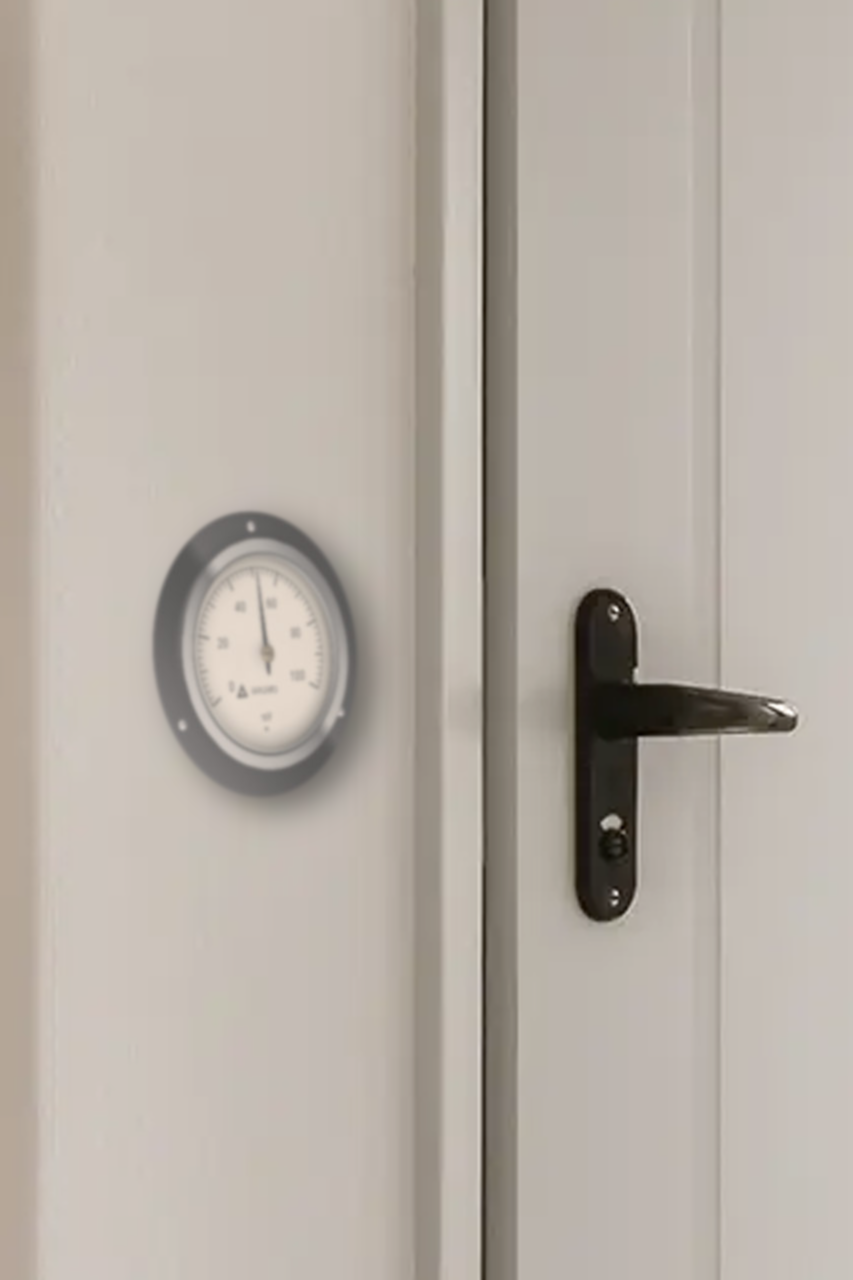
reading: mV 50
